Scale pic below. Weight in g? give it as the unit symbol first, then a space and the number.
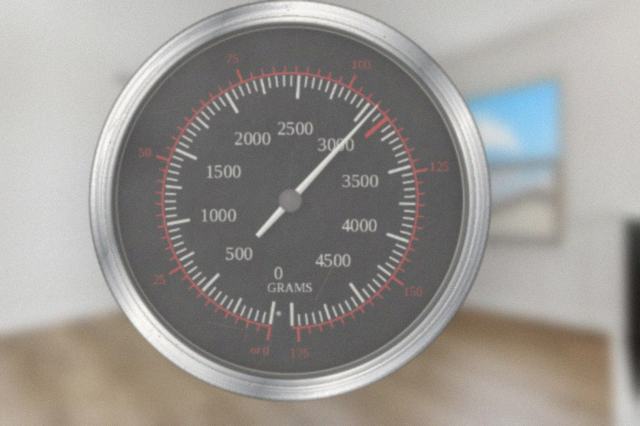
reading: g 3050
